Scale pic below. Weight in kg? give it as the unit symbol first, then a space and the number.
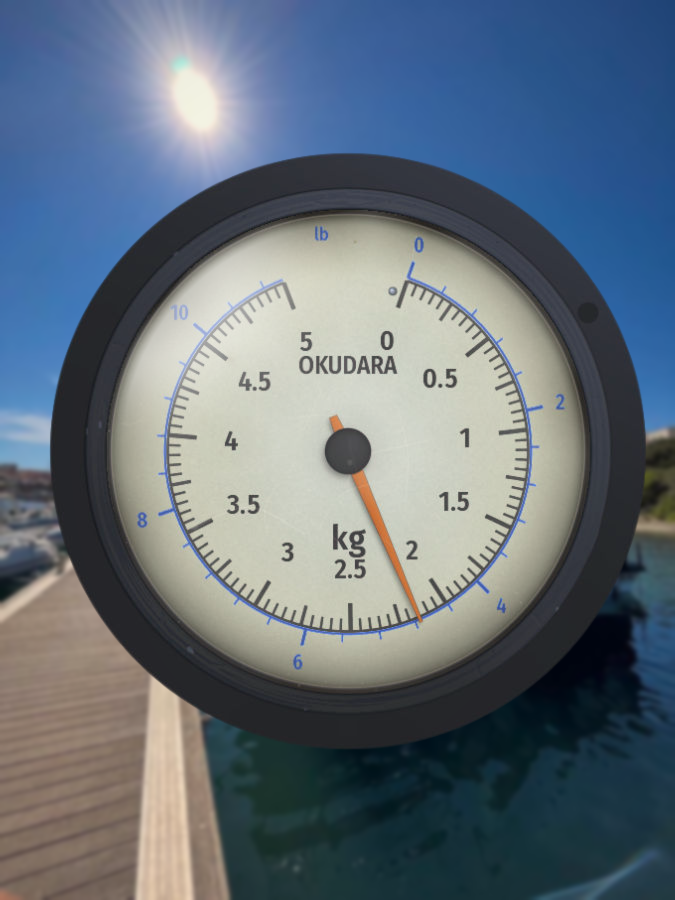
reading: kg 2.15
